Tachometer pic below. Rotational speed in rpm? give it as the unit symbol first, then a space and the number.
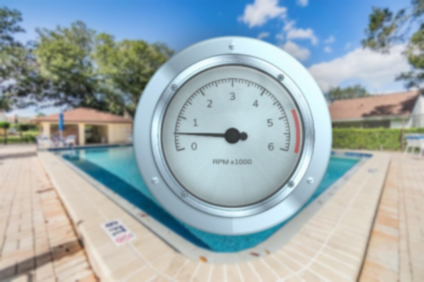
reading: rpm 500
